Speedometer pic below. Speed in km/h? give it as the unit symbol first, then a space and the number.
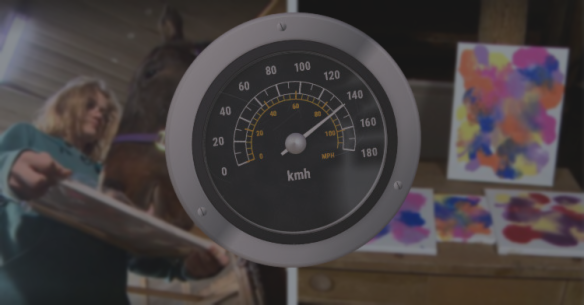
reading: km/h 140
